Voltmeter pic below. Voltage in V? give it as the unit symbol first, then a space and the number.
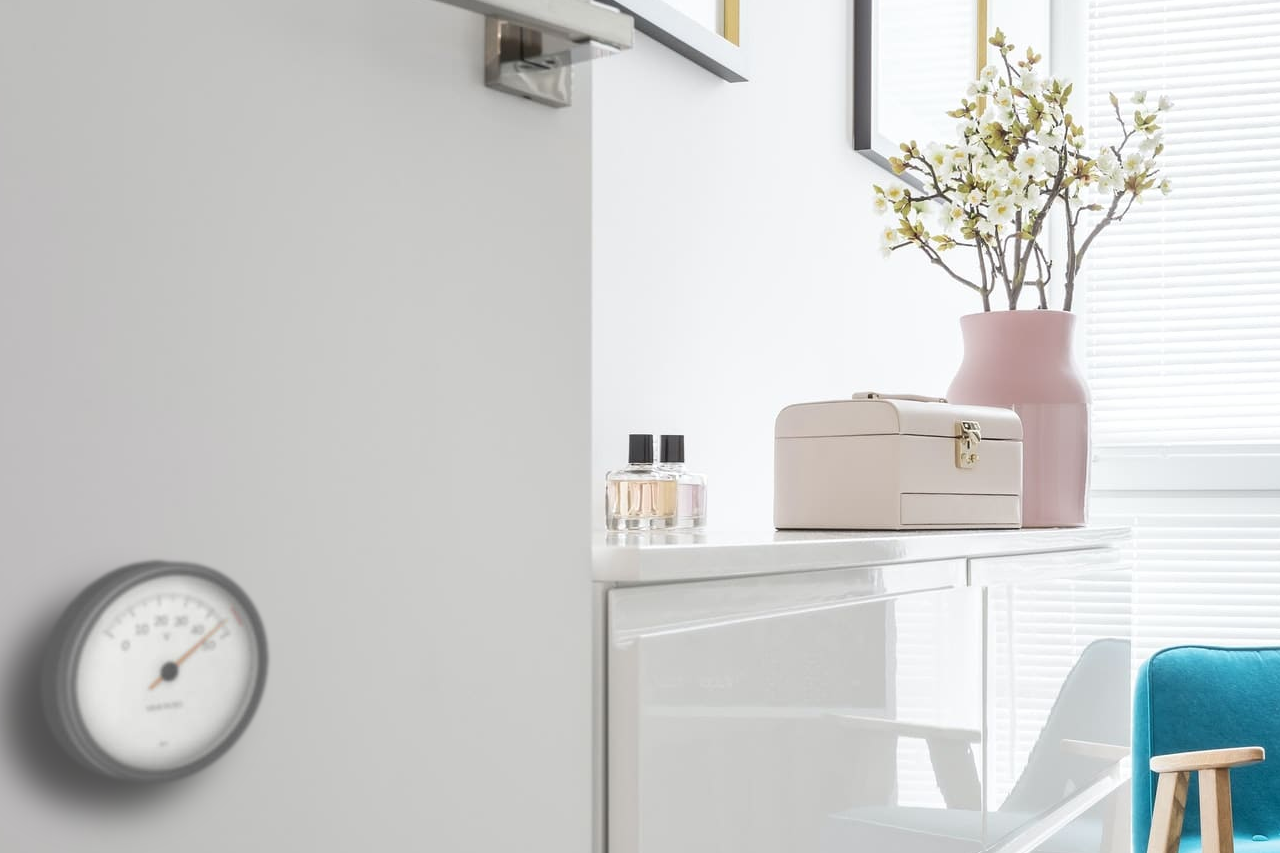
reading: V 45
